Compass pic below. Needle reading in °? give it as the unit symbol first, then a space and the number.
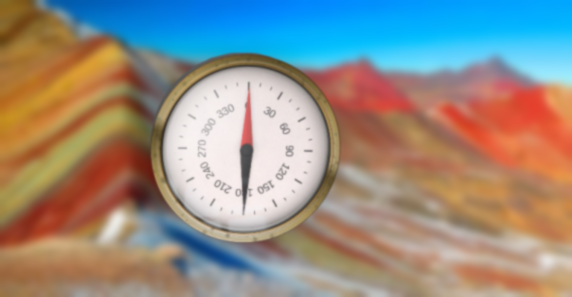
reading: ° 0
